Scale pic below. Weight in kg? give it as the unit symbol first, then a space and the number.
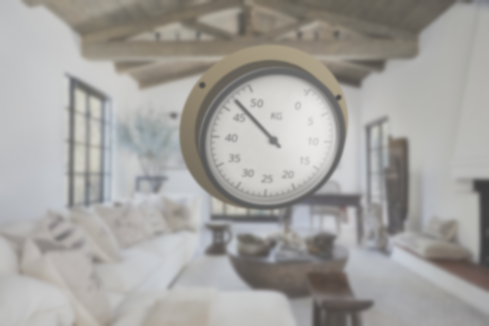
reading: kg 47
